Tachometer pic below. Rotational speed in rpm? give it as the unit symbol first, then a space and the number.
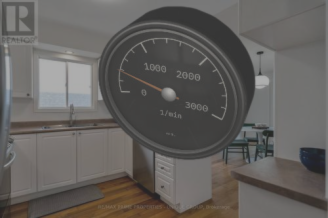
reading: rpm 400
